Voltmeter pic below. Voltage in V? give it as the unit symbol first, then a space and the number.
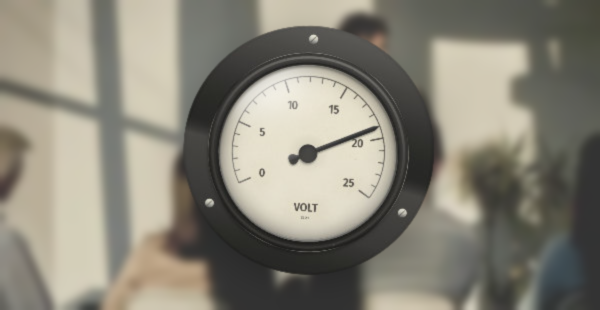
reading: V 19
